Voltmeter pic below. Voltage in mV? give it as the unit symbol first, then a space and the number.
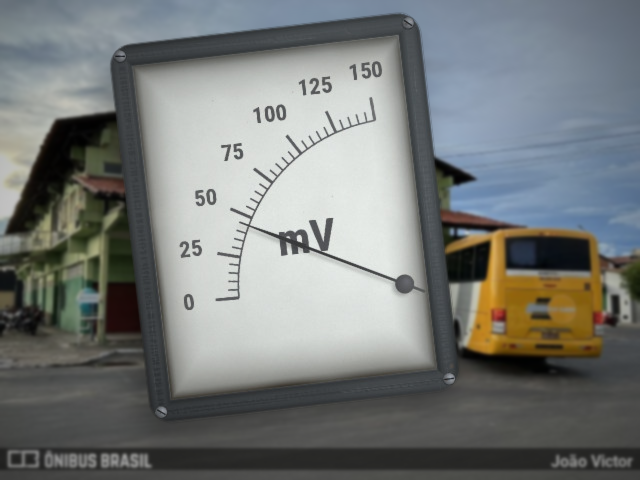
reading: mV 45
